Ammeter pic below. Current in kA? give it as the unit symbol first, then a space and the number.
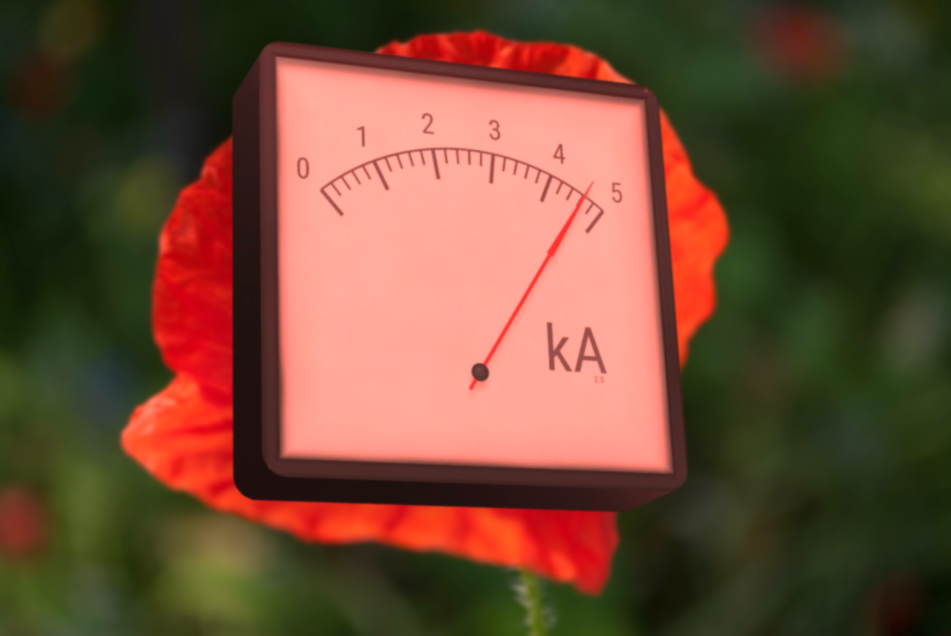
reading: kA 4.6
